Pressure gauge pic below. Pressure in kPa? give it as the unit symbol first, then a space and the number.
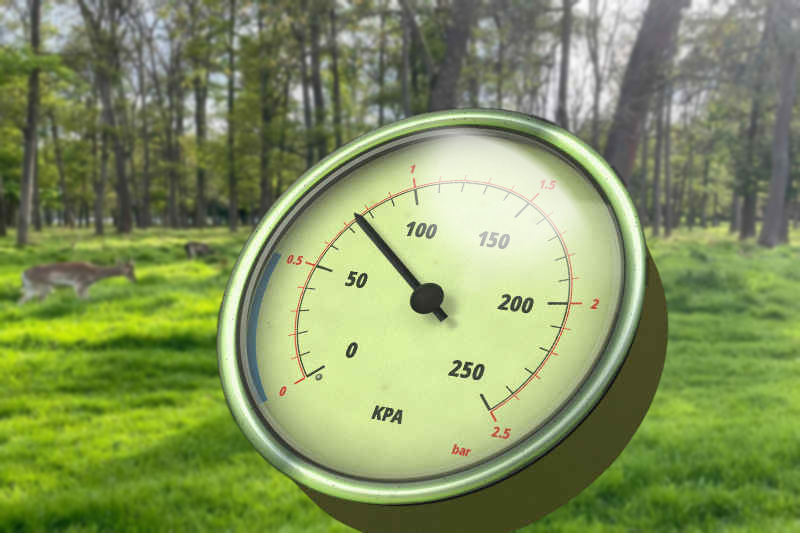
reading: kPa 75
